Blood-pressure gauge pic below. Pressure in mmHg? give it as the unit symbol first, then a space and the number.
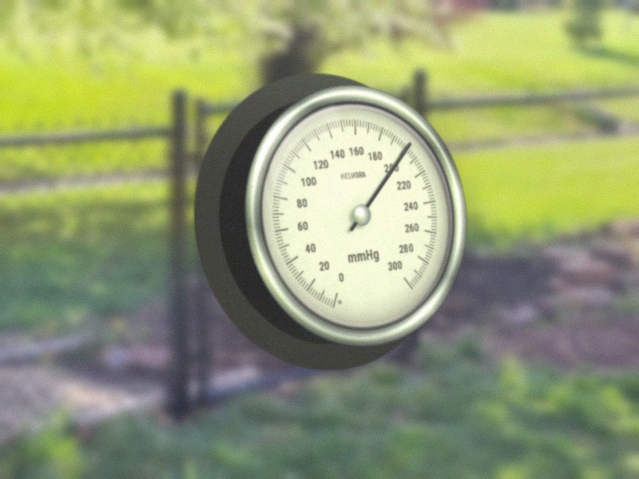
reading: mmHg 200
